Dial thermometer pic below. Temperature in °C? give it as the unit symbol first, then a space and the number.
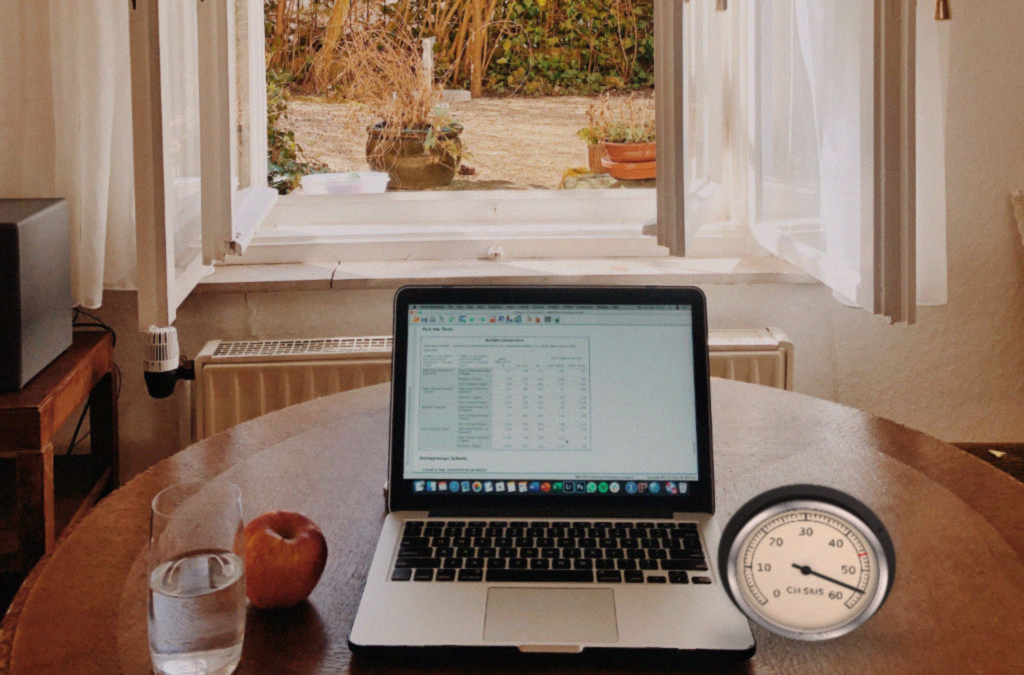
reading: °C 55
